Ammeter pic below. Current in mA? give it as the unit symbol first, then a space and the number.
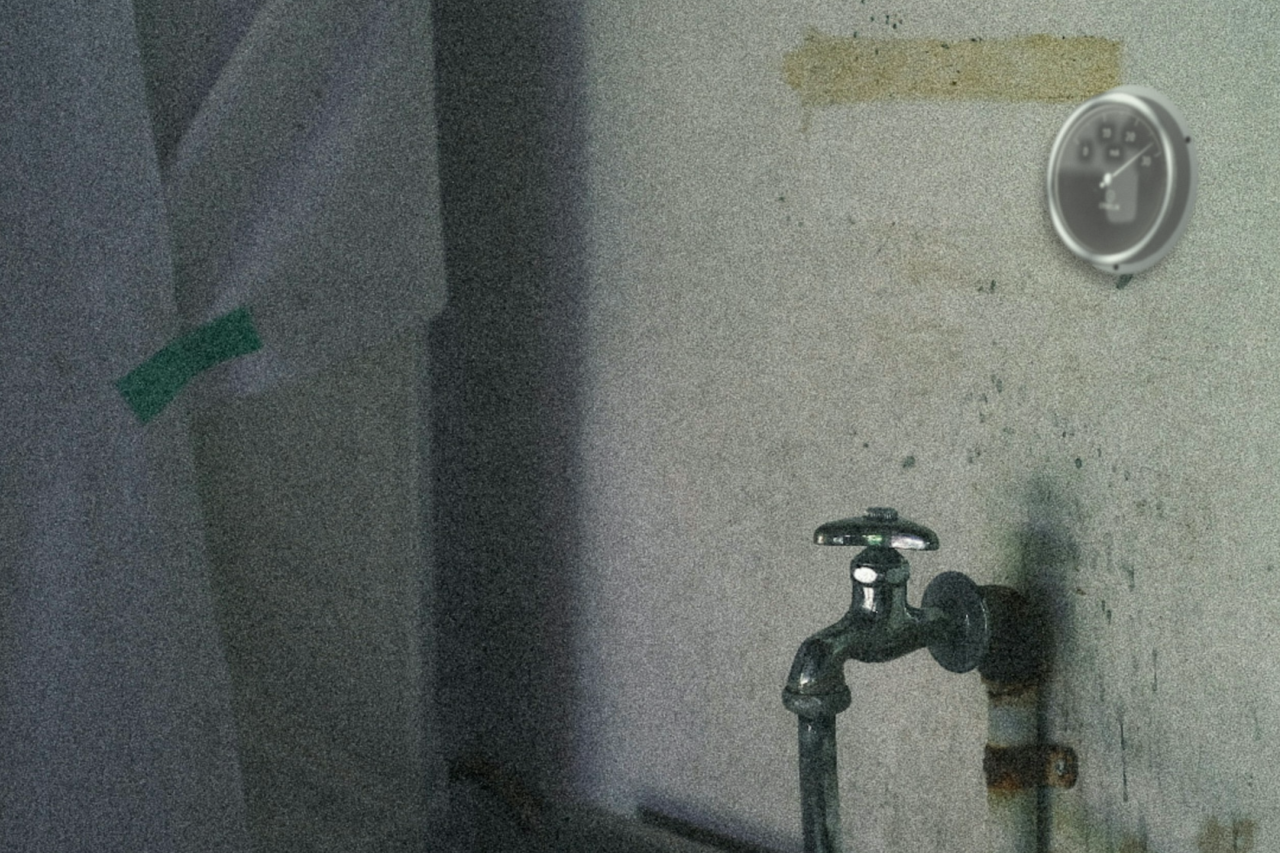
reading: mA 27.5
